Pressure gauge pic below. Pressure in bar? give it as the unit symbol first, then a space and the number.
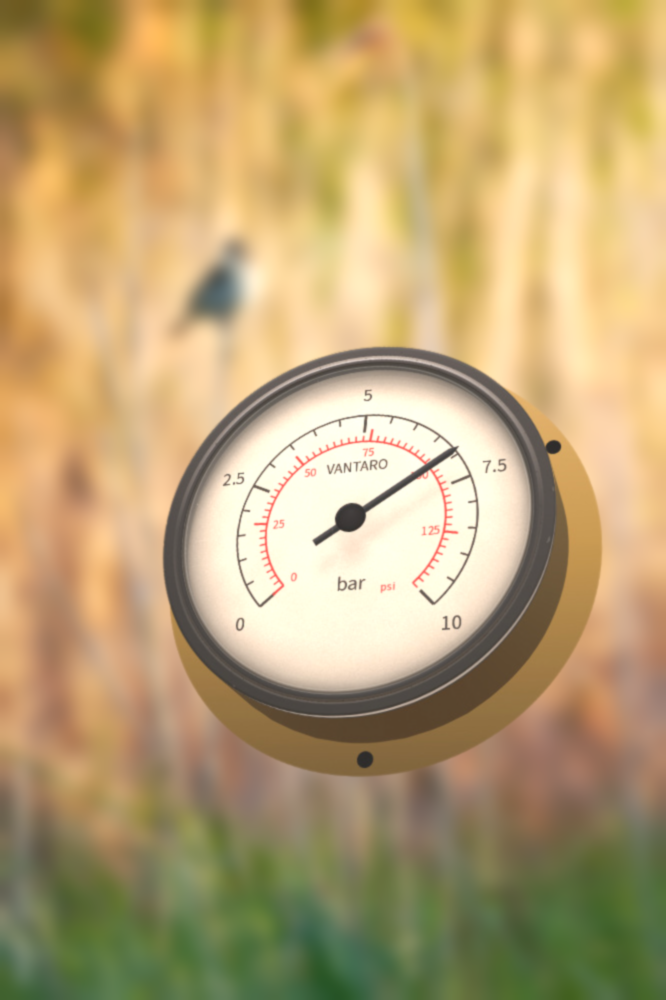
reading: bar 7
